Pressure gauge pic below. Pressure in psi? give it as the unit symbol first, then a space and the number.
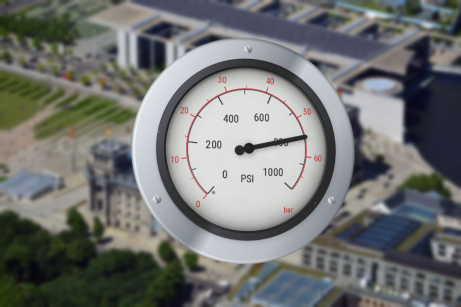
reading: psi 800
